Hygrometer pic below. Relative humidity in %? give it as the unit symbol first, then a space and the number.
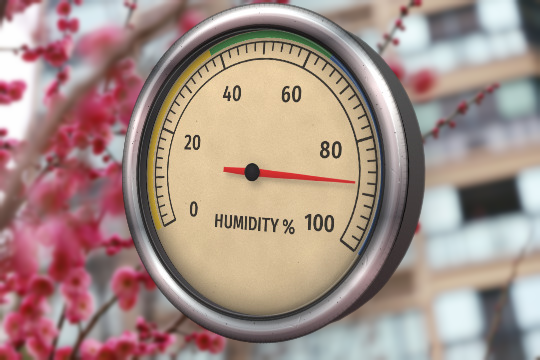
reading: % 88
